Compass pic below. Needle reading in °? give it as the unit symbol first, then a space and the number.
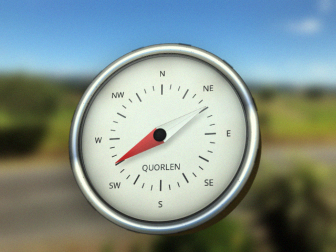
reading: ° 240
